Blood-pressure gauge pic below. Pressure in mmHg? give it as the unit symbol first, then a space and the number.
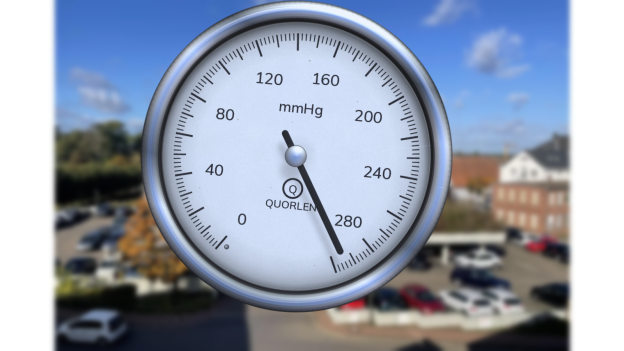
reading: mmHg 294
